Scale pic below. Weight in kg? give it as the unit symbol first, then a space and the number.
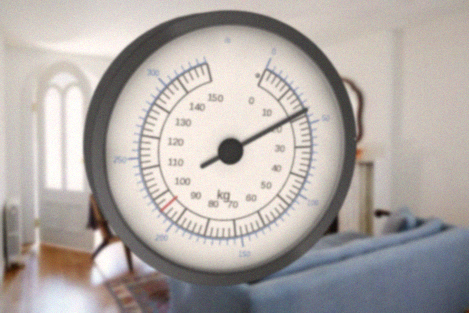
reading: kg 18
